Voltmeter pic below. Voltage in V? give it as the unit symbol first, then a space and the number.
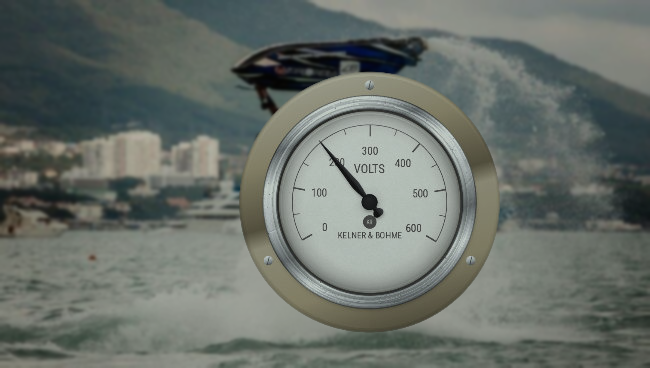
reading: V 200
